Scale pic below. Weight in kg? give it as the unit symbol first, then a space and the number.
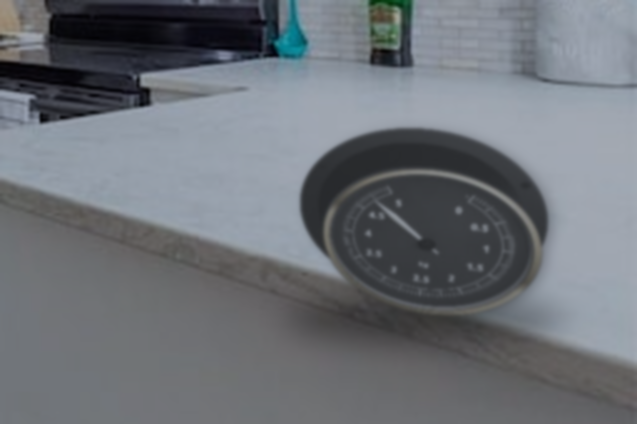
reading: kg 4.75
